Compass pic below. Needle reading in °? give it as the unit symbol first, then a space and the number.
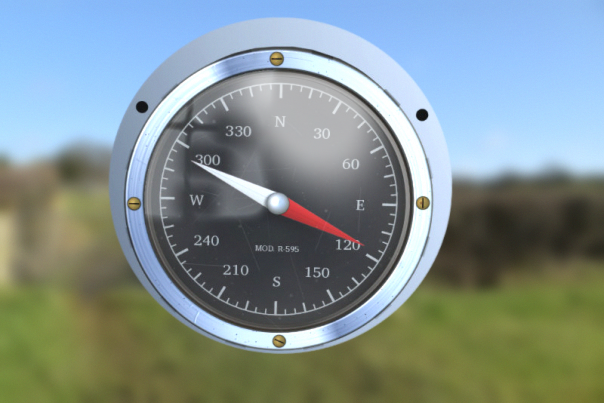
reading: ° 115
